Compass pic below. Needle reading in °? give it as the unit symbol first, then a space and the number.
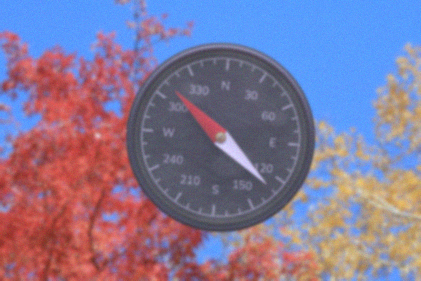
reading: ° 310
